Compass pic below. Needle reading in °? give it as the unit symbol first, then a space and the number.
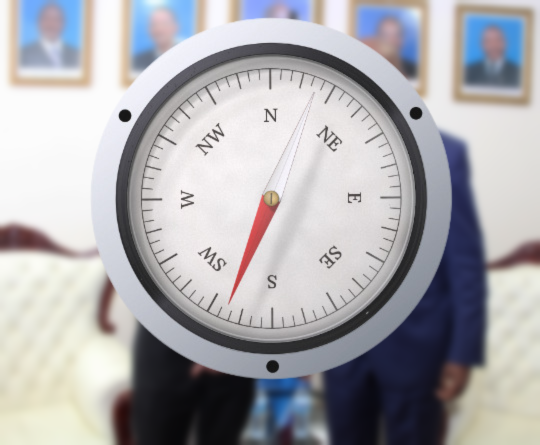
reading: ° 202.5
